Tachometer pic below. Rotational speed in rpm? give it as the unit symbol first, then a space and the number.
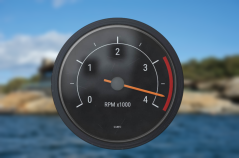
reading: rpm 3750
